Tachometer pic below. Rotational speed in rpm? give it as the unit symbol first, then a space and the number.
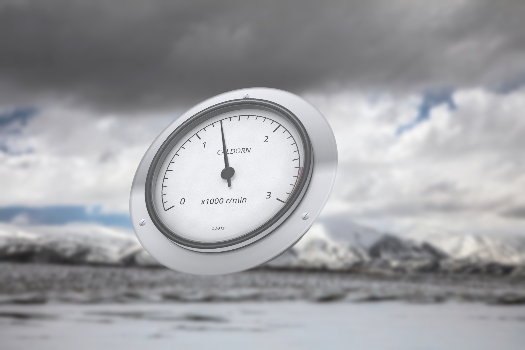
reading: rpm 1300
